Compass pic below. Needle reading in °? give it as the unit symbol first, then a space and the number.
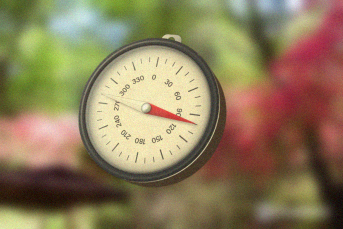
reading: ° 100
